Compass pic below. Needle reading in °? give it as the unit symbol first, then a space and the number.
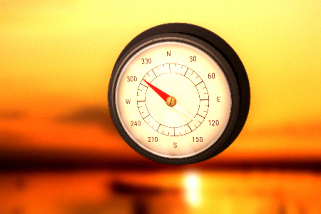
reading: ° 310
